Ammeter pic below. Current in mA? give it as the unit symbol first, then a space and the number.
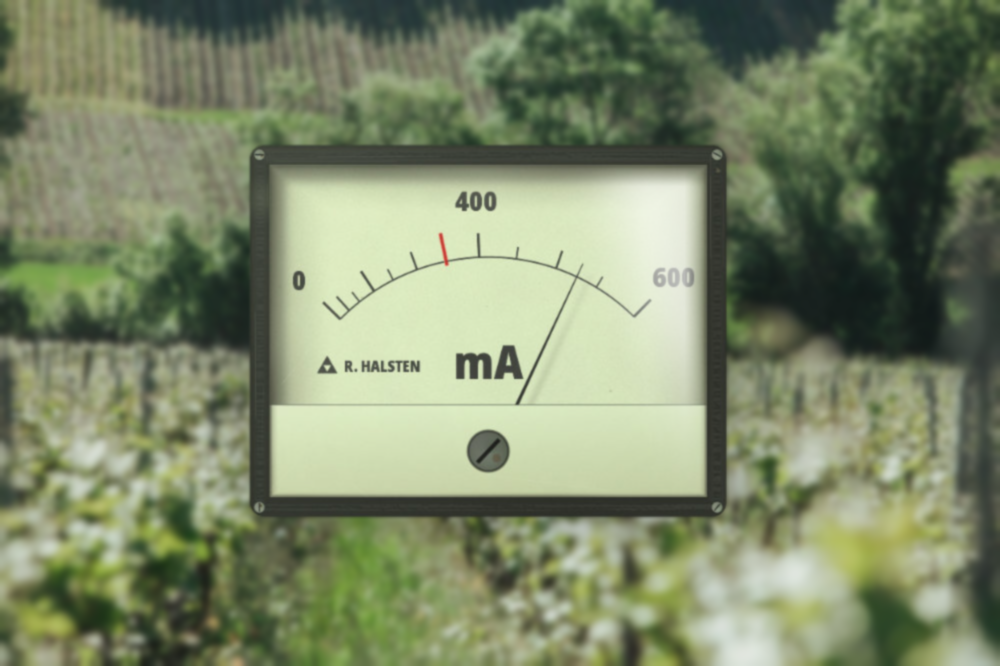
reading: mA 525
